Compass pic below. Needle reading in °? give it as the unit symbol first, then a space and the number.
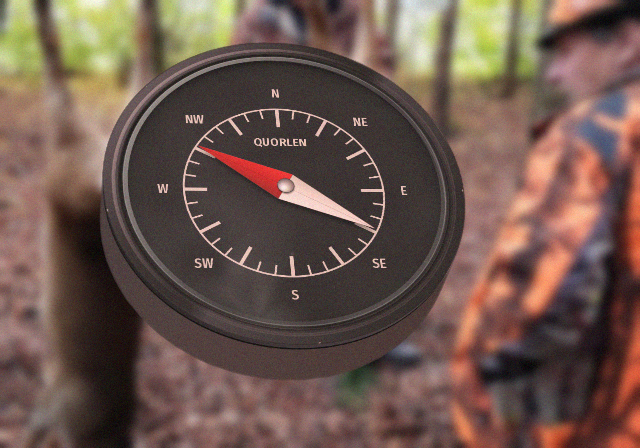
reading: ° 300
